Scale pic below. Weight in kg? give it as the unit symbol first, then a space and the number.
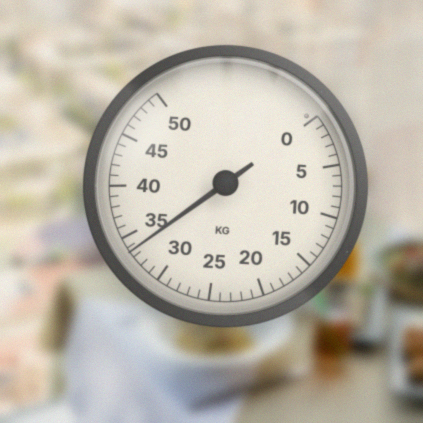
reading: kg 33.5
